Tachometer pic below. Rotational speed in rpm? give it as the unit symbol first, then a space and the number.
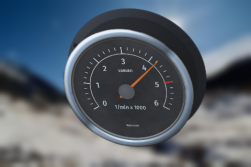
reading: rpm 4200
